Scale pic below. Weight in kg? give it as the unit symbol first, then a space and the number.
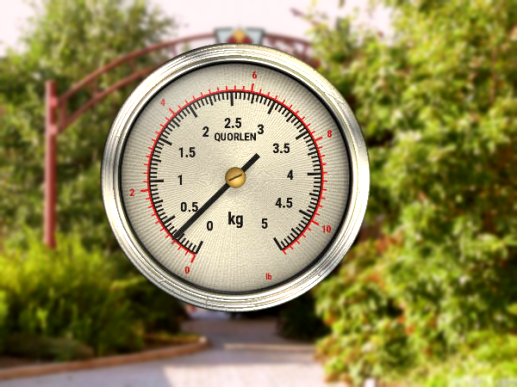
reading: kg 0.3
